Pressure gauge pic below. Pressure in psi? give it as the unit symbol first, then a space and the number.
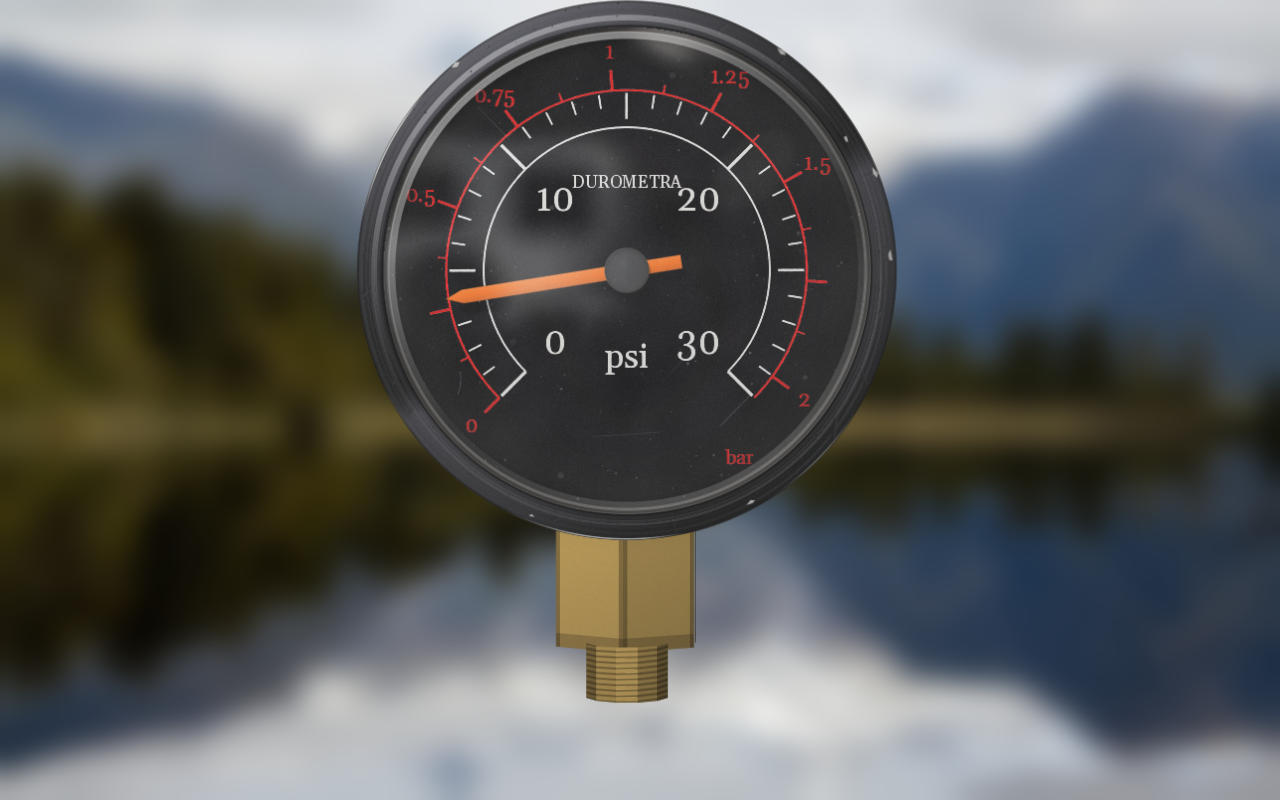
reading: psi 4
